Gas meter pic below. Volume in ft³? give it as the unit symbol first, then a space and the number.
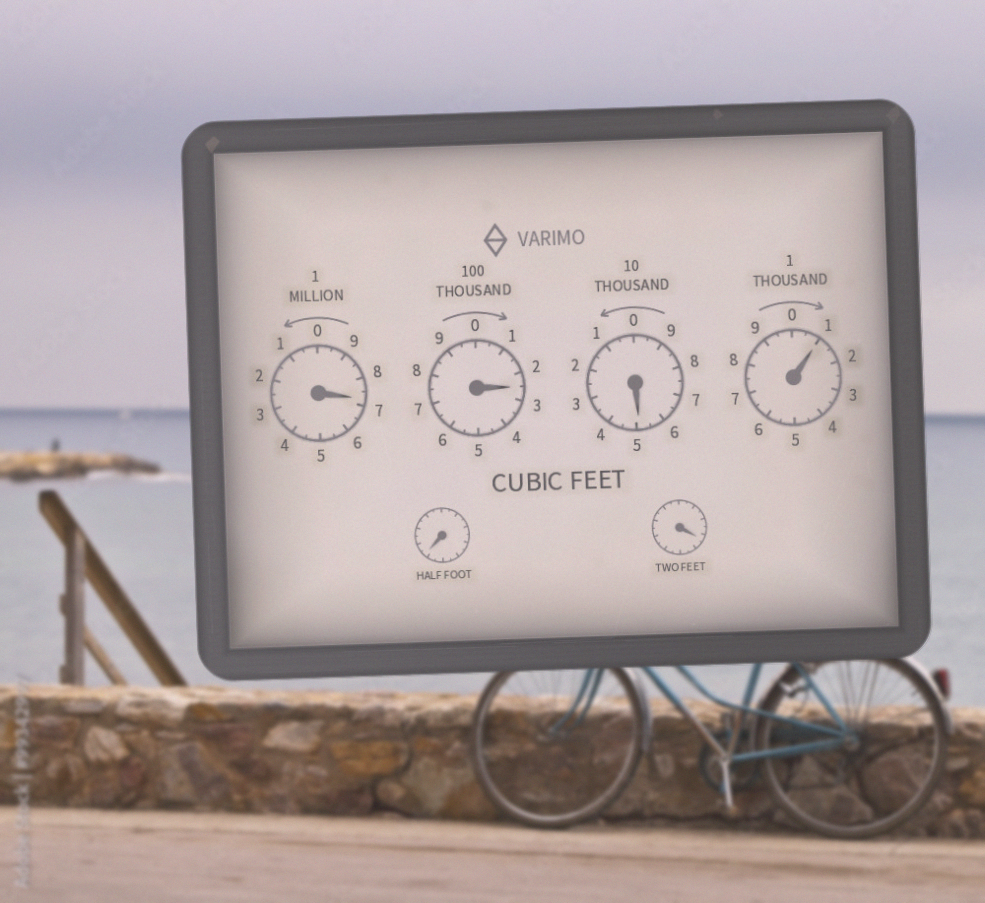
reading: ft³ 725100
